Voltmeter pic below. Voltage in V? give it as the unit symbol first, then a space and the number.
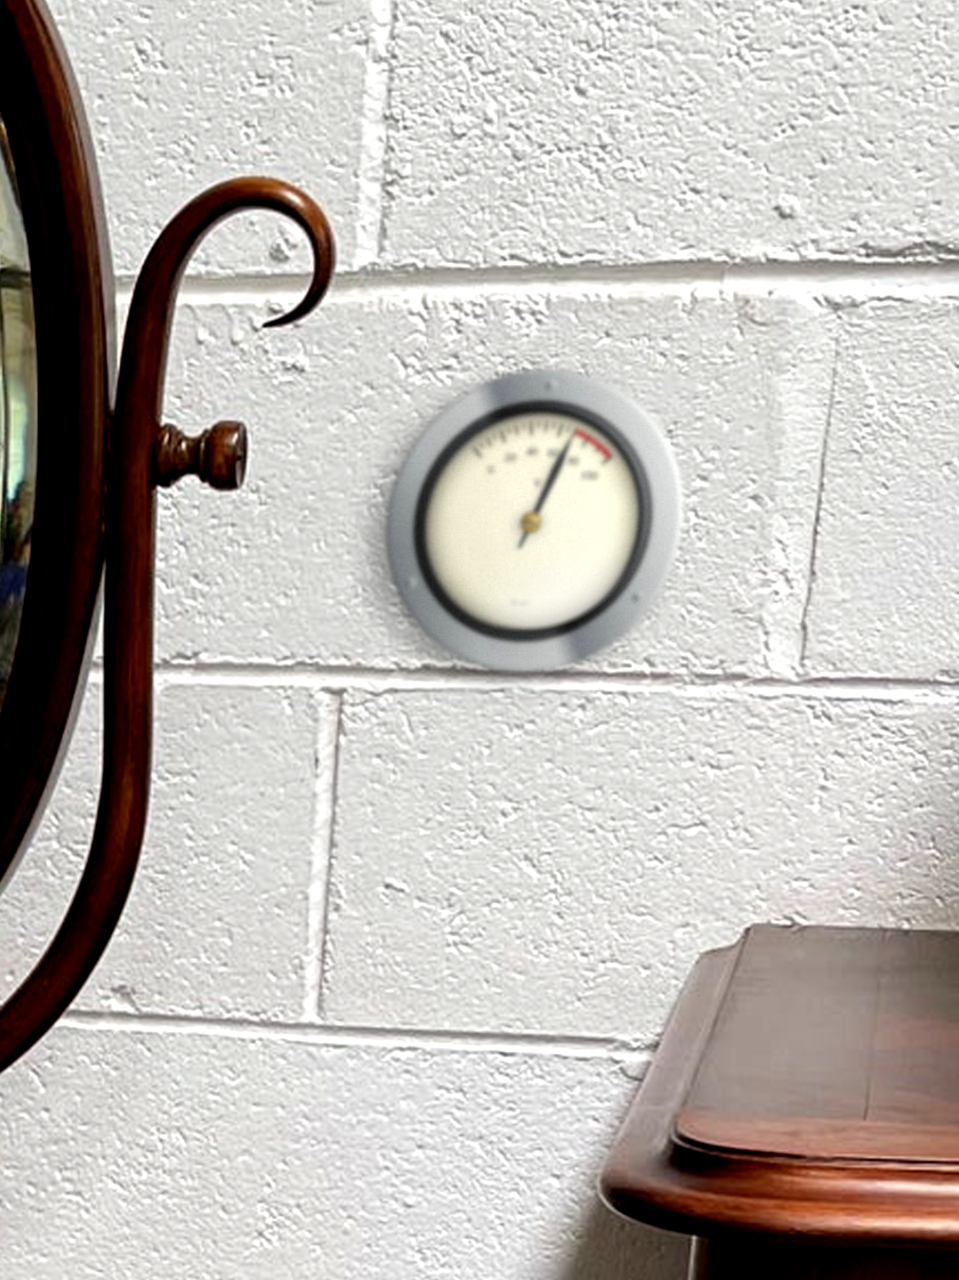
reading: V 70
